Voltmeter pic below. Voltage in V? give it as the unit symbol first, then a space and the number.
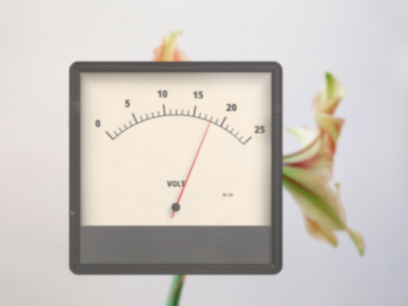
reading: V 18
